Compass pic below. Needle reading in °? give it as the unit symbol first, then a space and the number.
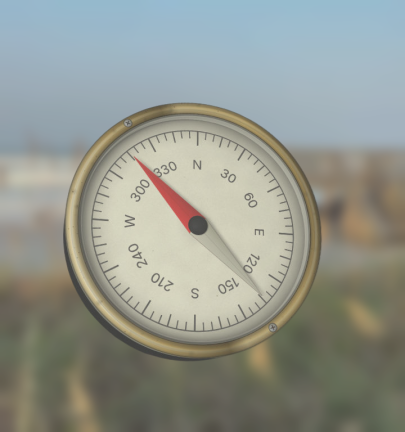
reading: ° 315
